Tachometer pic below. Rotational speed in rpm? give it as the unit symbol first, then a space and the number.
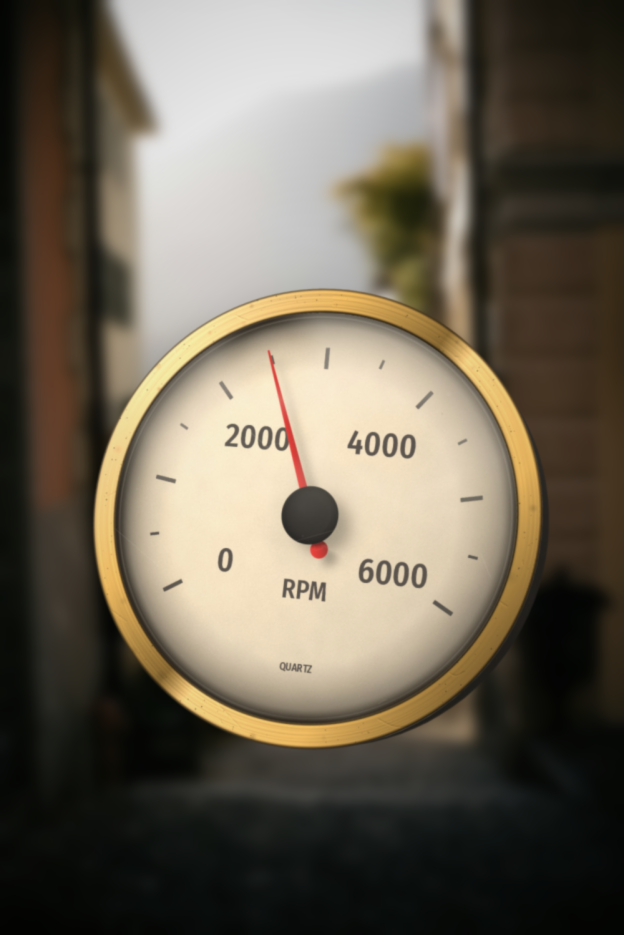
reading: rpm 2500
